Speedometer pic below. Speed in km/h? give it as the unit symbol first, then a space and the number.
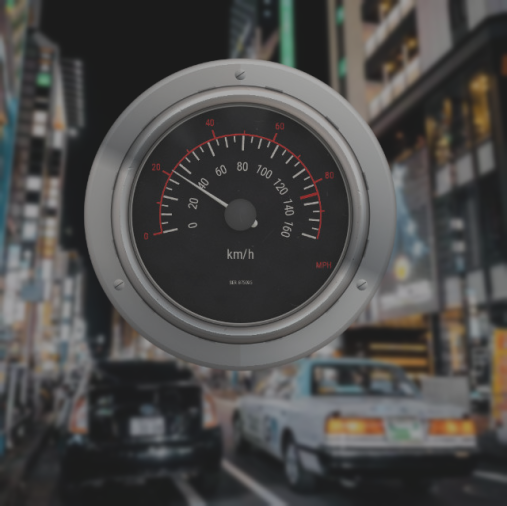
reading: km/h 35
